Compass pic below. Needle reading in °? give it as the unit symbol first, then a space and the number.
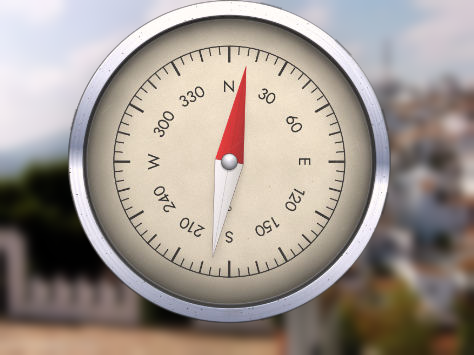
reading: ° 10
